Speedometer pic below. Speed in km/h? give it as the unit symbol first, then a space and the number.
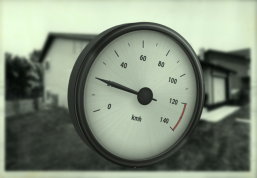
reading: km/h 20
